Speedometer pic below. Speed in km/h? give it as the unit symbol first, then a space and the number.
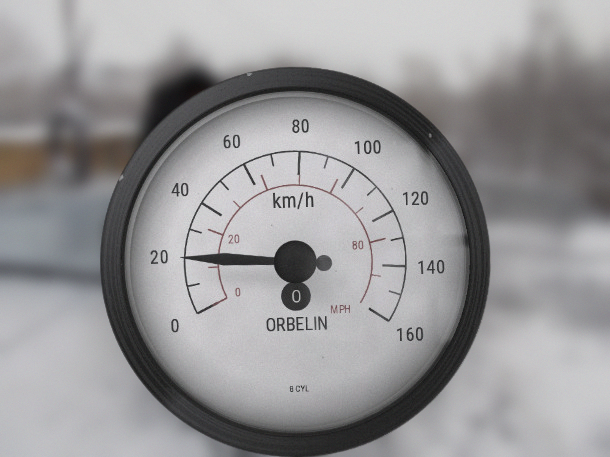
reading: km/h 20
